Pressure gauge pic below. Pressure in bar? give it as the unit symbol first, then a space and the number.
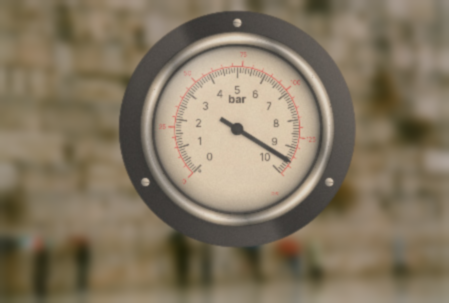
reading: bar 9.5
